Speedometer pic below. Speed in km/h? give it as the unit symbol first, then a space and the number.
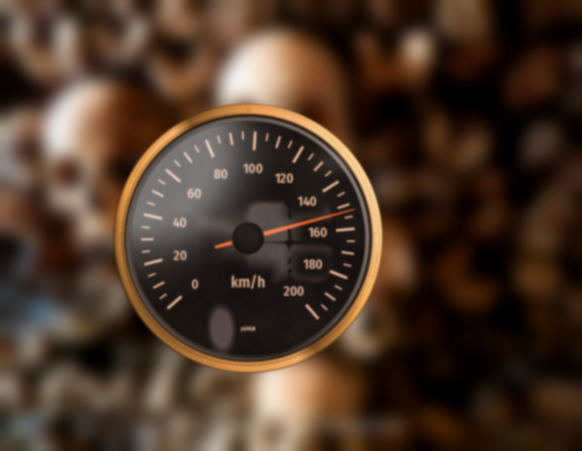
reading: km/h 152.5
